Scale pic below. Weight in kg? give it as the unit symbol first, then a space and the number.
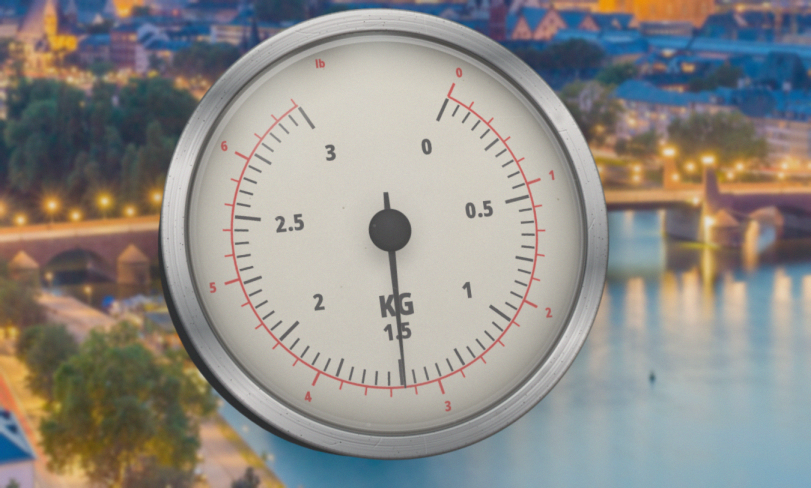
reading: kg 1.5
